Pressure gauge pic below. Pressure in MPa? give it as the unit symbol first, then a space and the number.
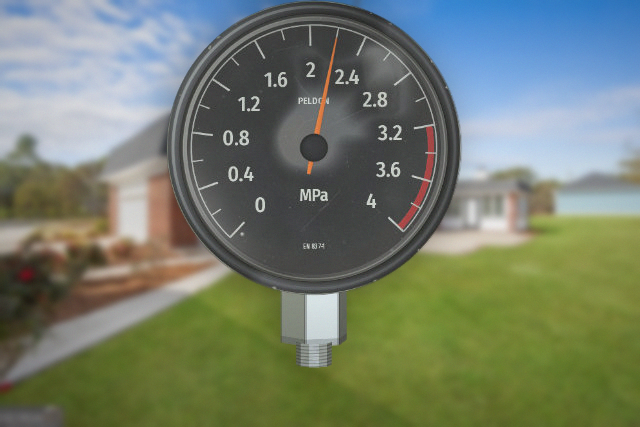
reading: MPa 2.2
